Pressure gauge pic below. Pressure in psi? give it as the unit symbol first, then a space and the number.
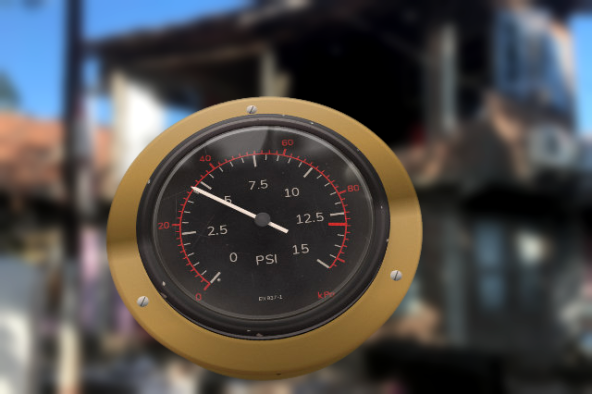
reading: psi 4.5
